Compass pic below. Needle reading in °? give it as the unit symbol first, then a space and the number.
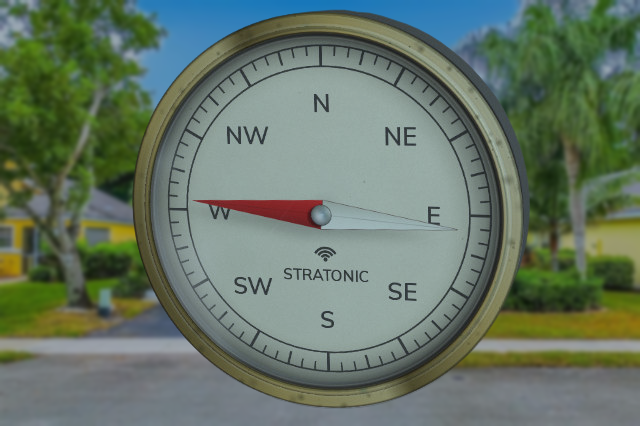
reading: ° 275
